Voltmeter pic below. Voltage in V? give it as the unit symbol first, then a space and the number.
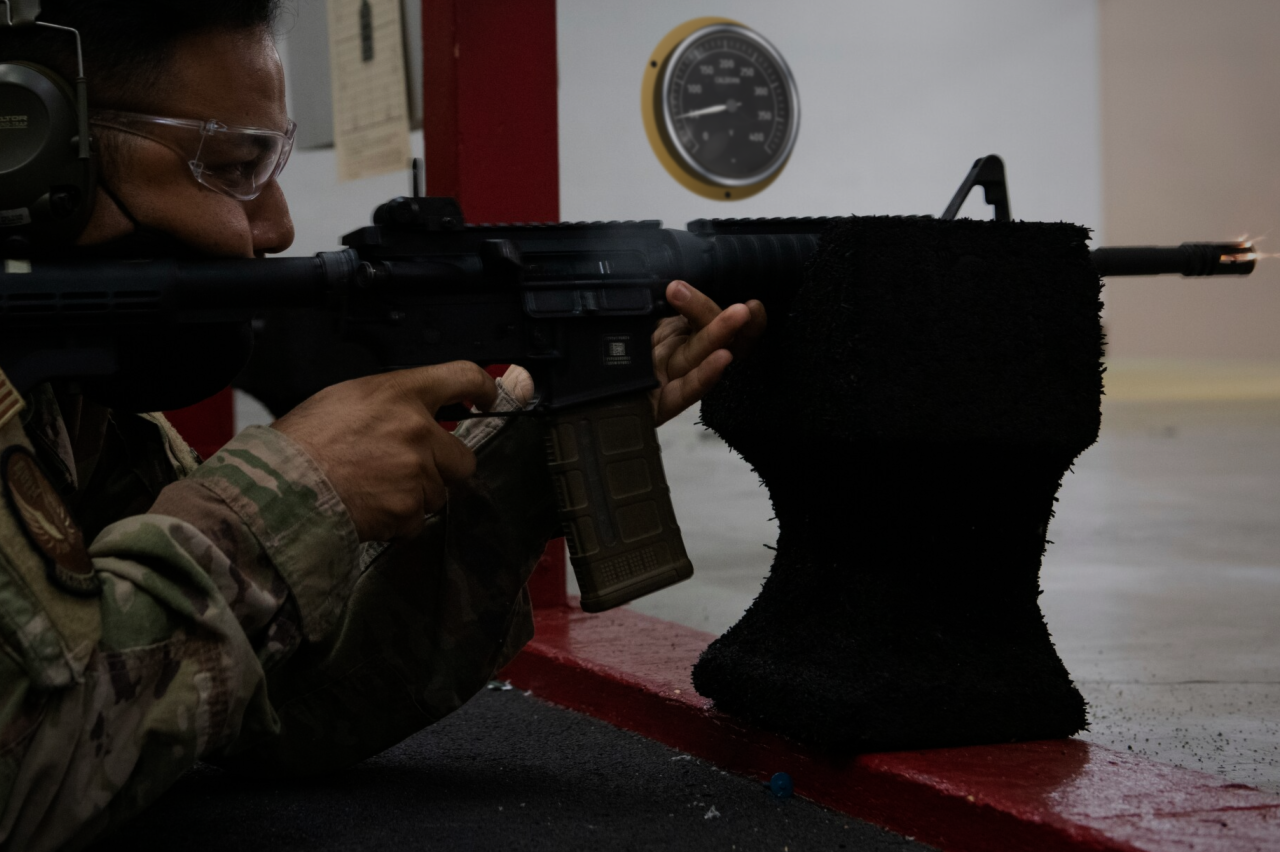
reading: V 50
